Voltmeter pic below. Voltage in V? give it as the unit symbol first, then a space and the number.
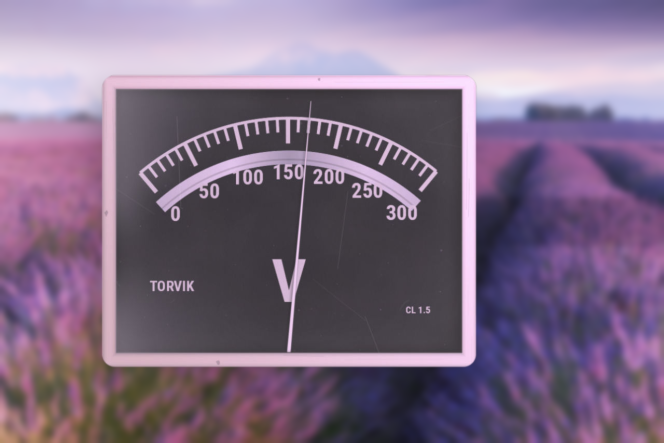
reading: V 170
